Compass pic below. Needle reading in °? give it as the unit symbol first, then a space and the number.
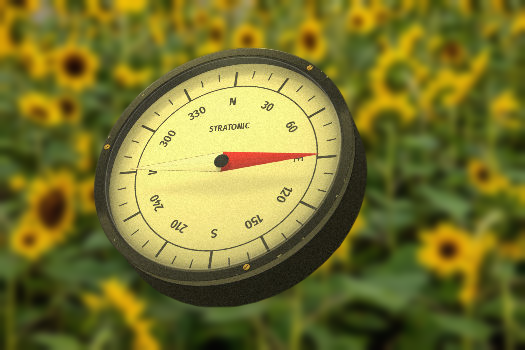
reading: ° 90
